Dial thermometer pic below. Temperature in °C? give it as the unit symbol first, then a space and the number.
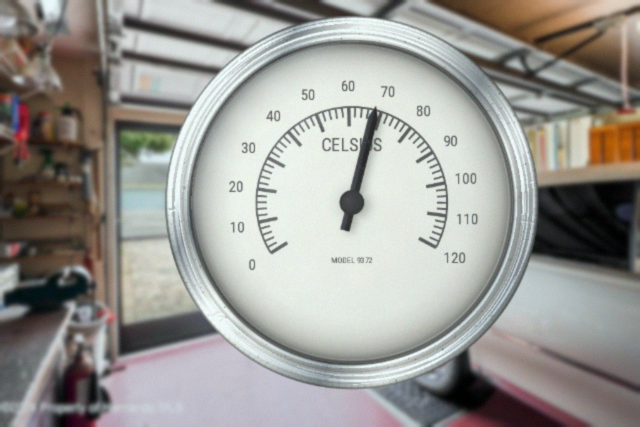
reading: °C 68
